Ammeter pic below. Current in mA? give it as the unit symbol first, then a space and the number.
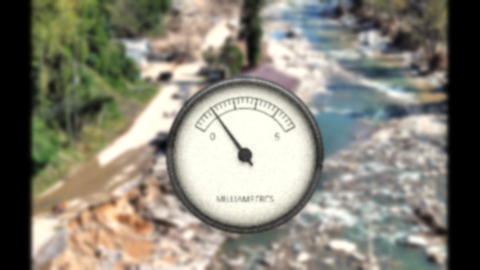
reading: mA 1
